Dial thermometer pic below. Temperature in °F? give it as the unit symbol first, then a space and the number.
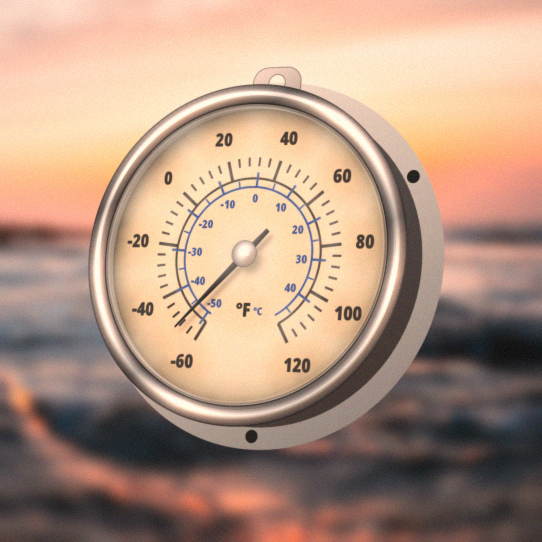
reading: °F -52
